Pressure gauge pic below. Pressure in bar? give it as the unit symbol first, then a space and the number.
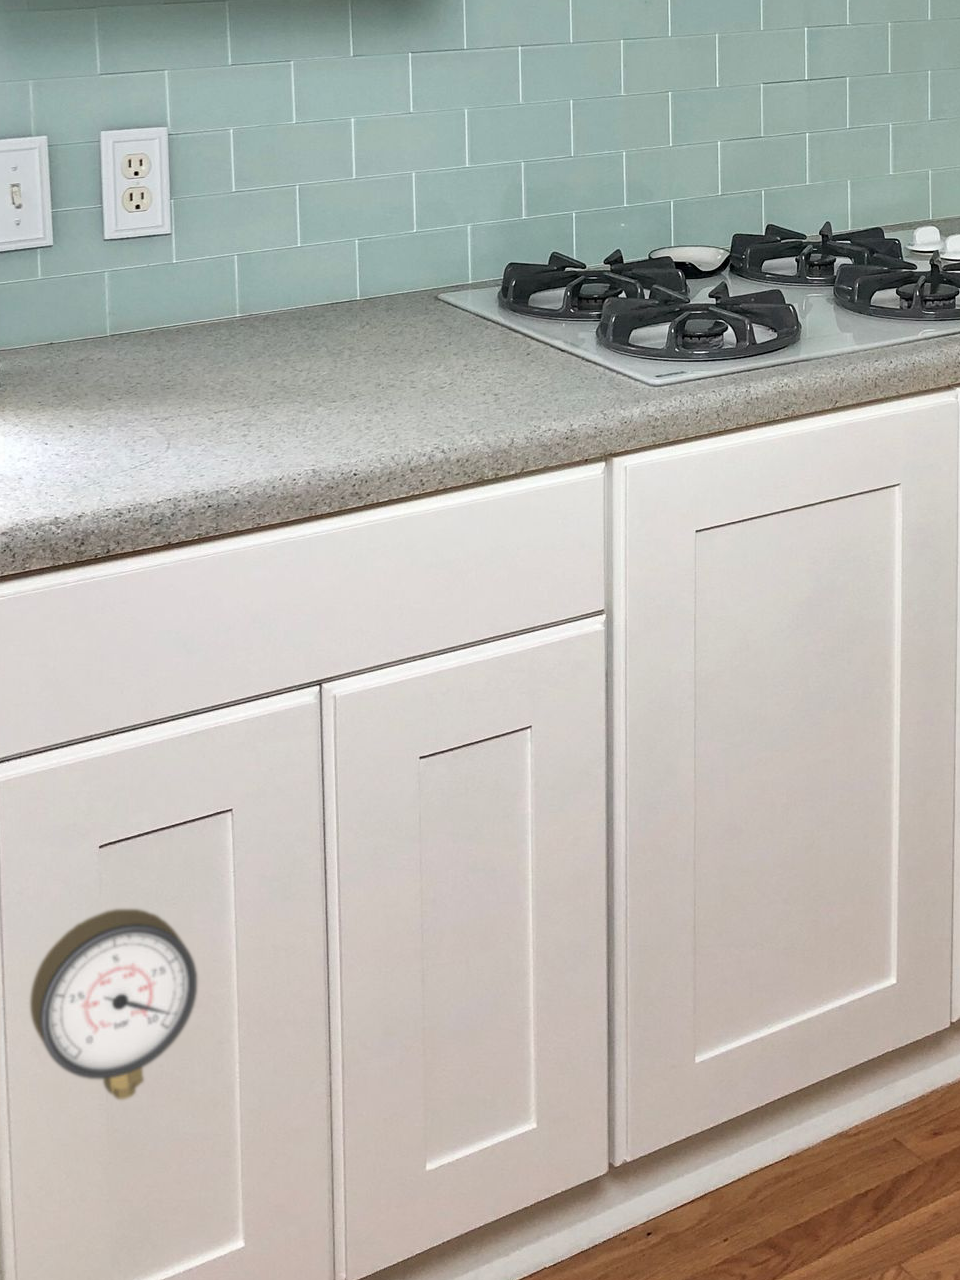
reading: bar 9.5
